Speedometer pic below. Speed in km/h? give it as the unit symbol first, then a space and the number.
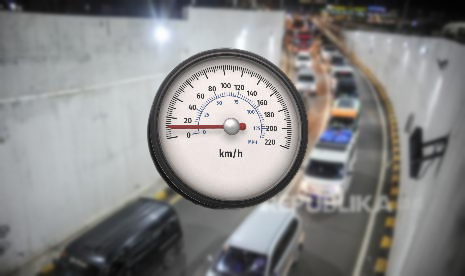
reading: km/h 10
